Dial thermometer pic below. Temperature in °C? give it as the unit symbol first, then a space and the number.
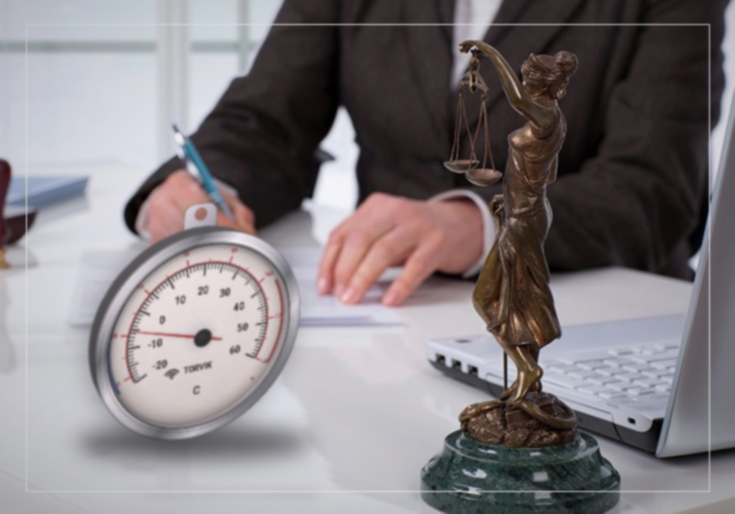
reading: °C -5
